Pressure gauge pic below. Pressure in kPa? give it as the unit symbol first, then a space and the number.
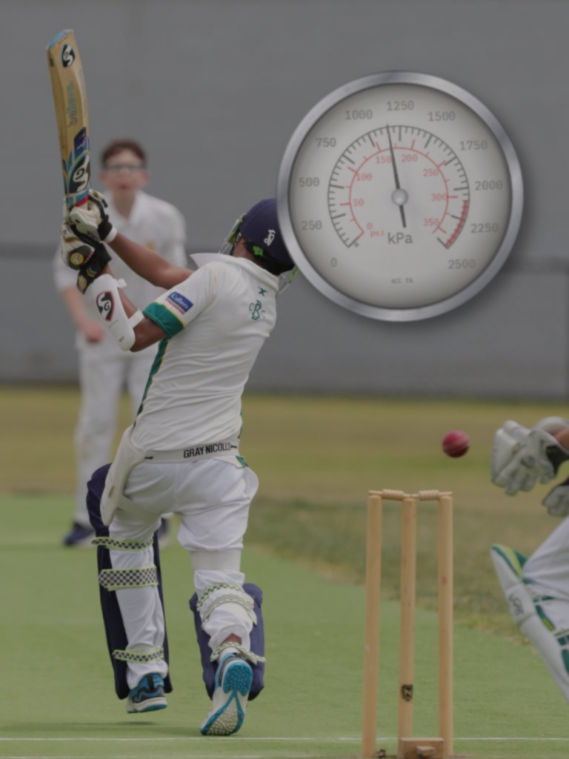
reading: kPa 1150
